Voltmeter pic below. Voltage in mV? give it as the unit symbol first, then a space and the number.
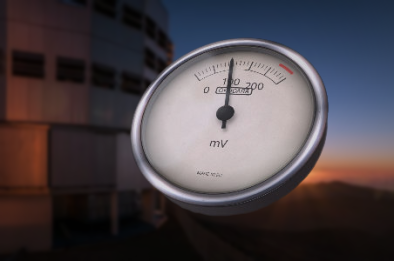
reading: mV 100
